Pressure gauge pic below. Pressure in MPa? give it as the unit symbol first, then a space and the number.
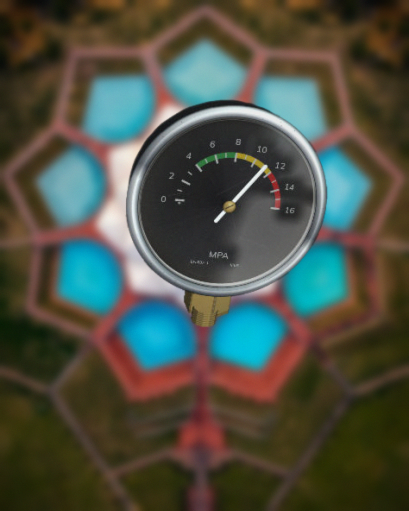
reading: MPa 11
